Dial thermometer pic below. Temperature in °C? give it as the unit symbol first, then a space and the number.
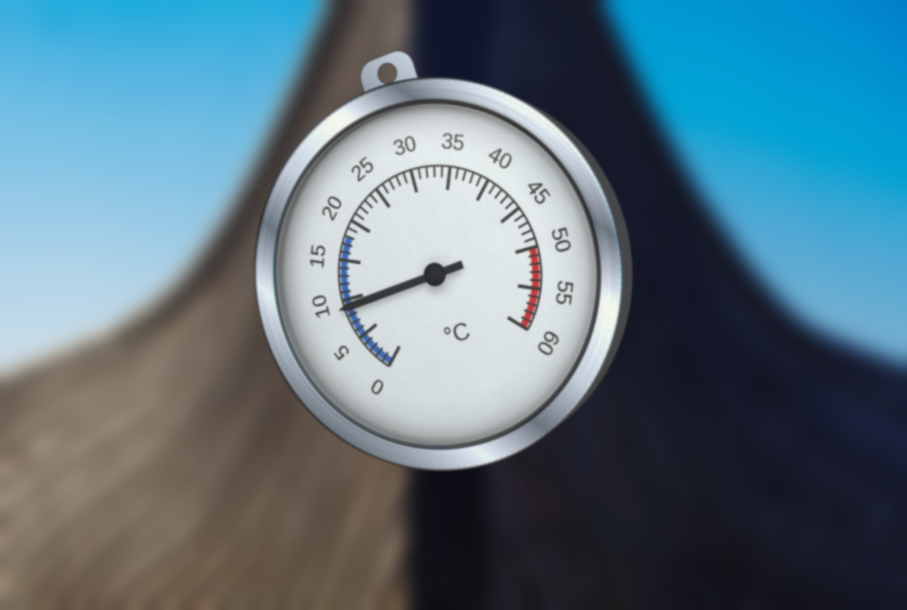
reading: °C 9
